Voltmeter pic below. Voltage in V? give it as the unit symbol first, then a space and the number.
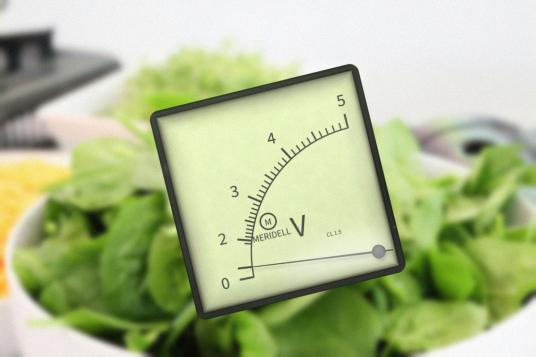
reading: V 1
